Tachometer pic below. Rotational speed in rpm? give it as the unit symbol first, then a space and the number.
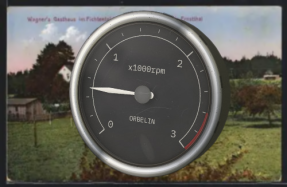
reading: rpm 500
